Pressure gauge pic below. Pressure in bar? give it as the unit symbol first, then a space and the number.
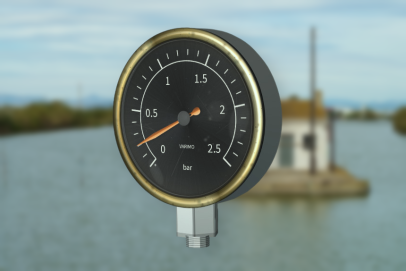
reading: bar 0.2
